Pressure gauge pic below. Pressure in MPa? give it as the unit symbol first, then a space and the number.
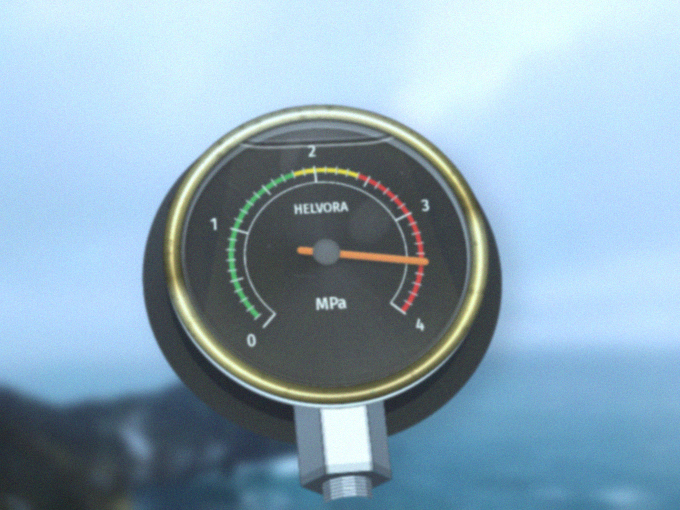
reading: MPa 3.5
